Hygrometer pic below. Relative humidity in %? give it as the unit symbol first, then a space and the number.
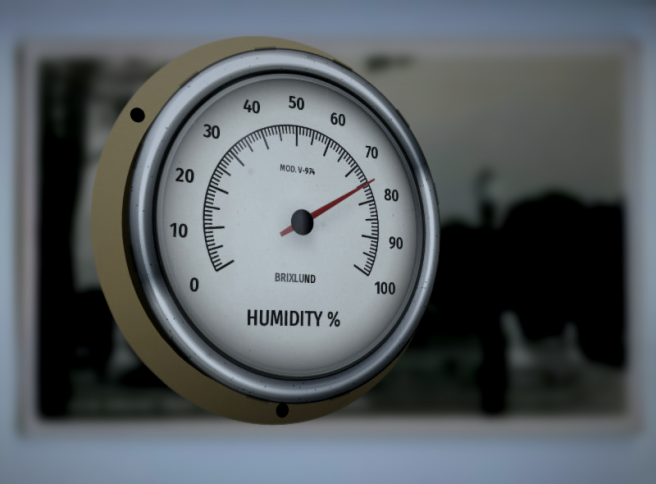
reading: % 75
